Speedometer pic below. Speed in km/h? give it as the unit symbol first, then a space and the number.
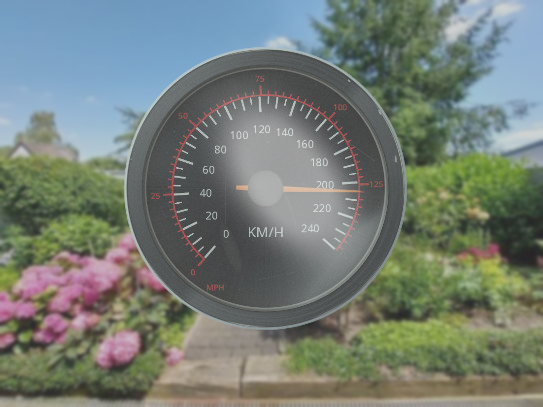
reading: km/h 205
